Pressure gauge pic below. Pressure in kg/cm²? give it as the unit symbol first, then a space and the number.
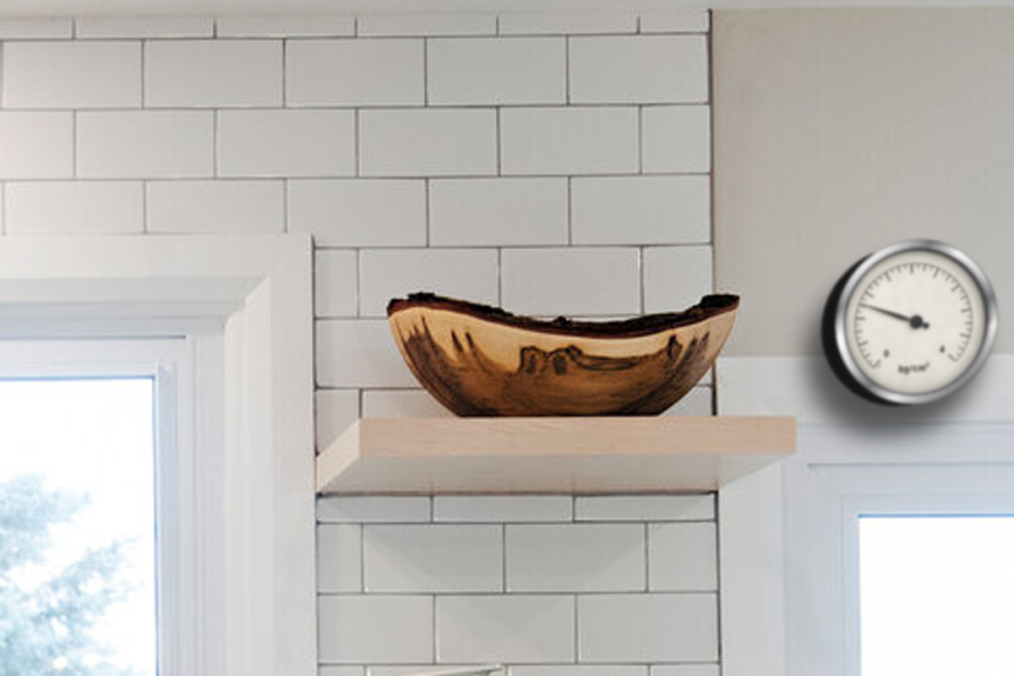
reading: kg/cm² 1
